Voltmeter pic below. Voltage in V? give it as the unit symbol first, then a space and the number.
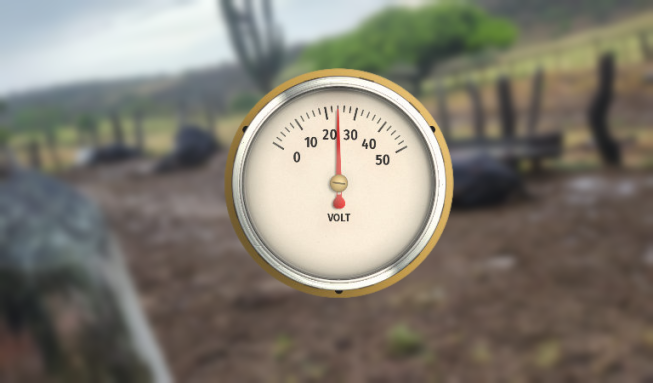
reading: V 24
